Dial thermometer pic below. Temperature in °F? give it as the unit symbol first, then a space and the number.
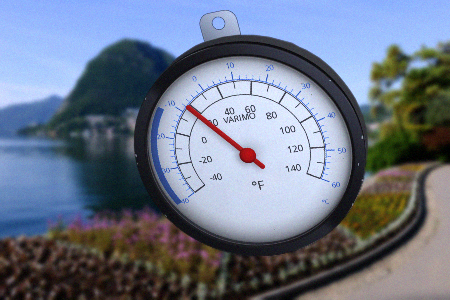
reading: °F 20
